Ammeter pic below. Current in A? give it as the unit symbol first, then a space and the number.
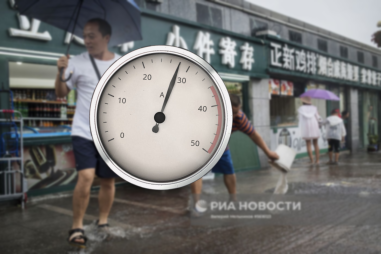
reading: A 28
